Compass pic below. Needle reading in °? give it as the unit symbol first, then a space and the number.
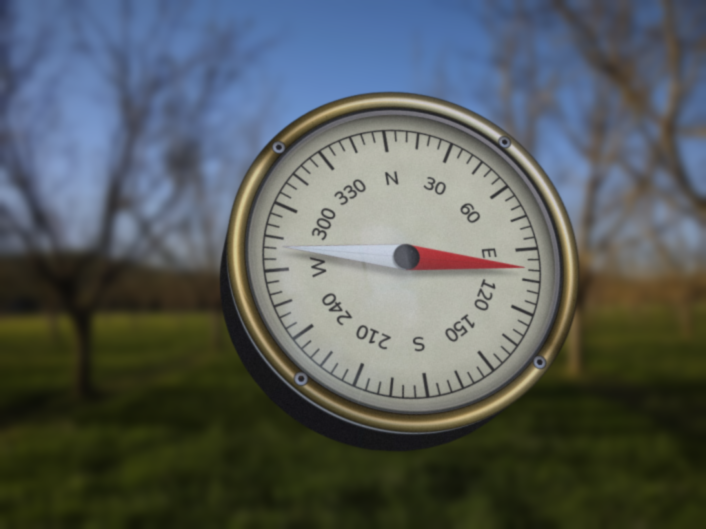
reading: ° 100
